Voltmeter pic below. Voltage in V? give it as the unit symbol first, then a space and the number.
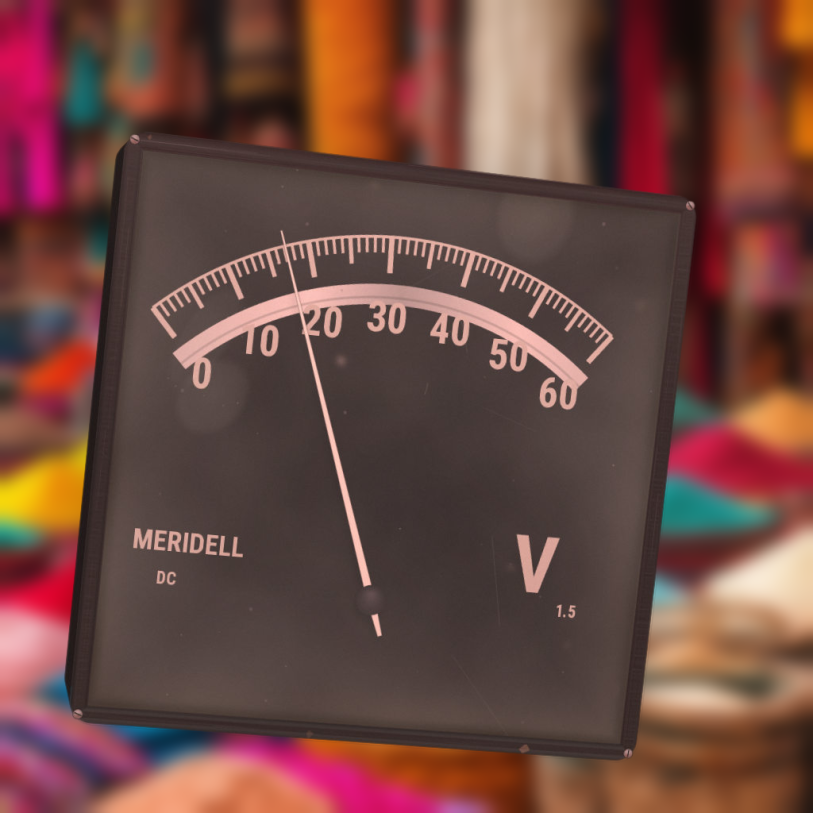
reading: V 17
